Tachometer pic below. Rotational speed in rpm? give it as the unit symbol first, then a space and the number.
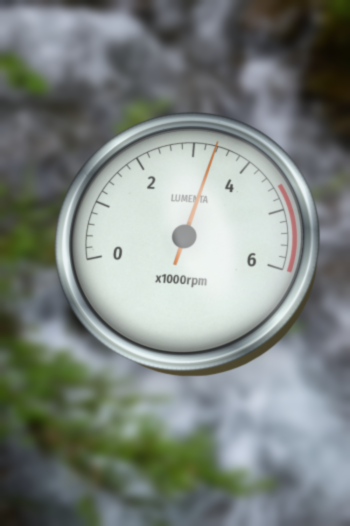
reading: rpm 3400
